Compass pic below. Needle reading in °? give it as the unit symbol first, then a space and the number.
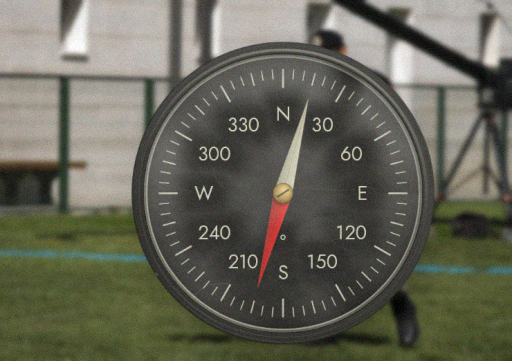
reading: ° 195
